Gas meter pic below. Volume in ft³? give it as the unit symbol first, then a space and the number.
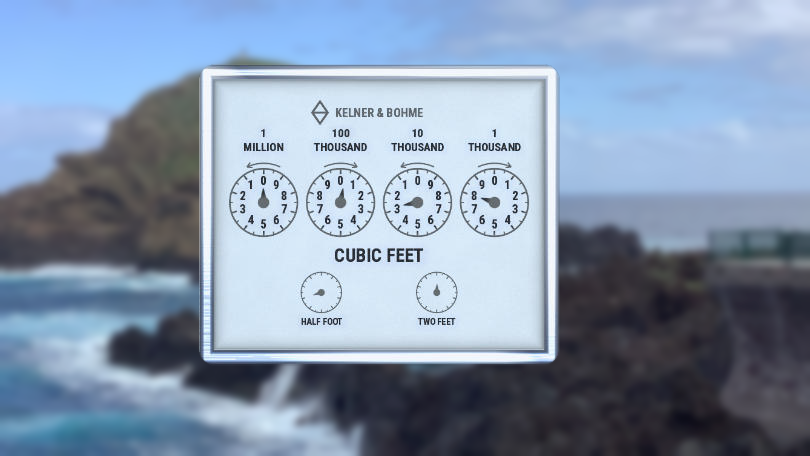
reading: ft³ 2800
